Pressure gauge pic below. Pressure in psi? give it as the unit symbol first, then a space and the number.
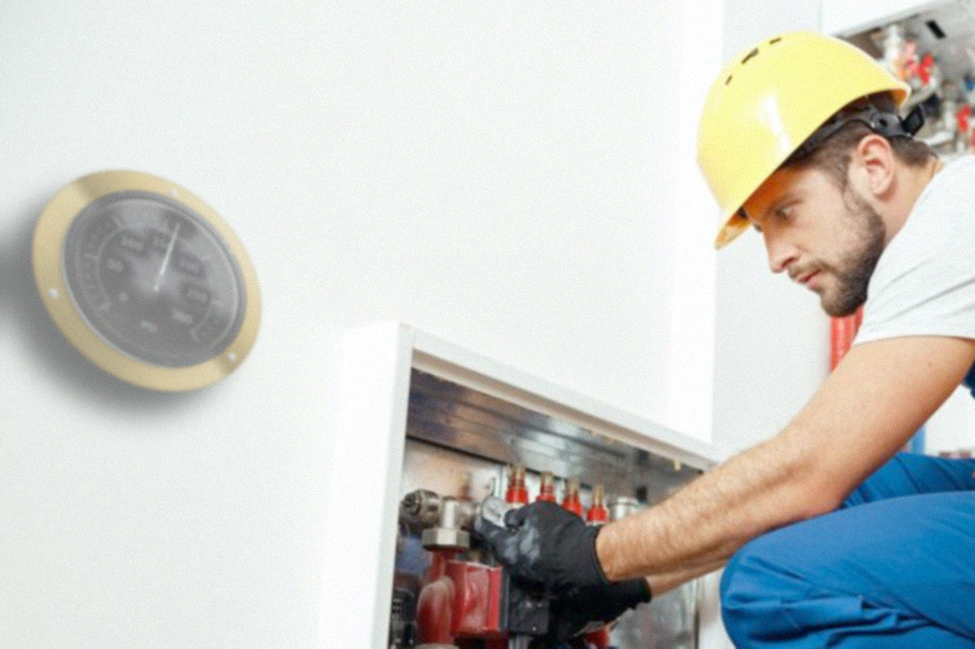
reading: psi 160
